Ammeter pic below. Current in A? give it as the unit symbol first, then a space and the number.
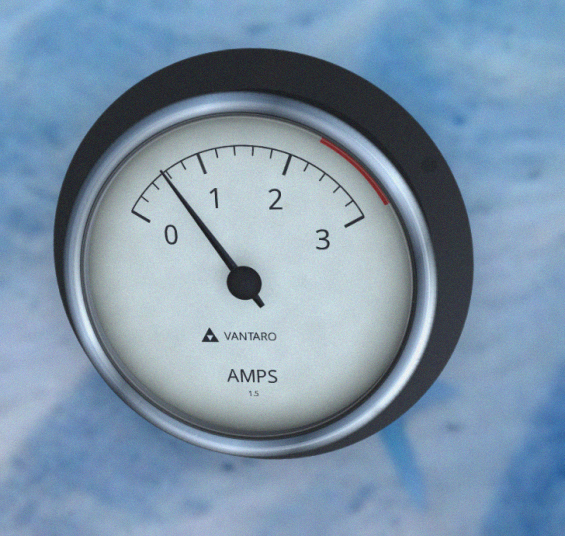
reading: A 0.6
